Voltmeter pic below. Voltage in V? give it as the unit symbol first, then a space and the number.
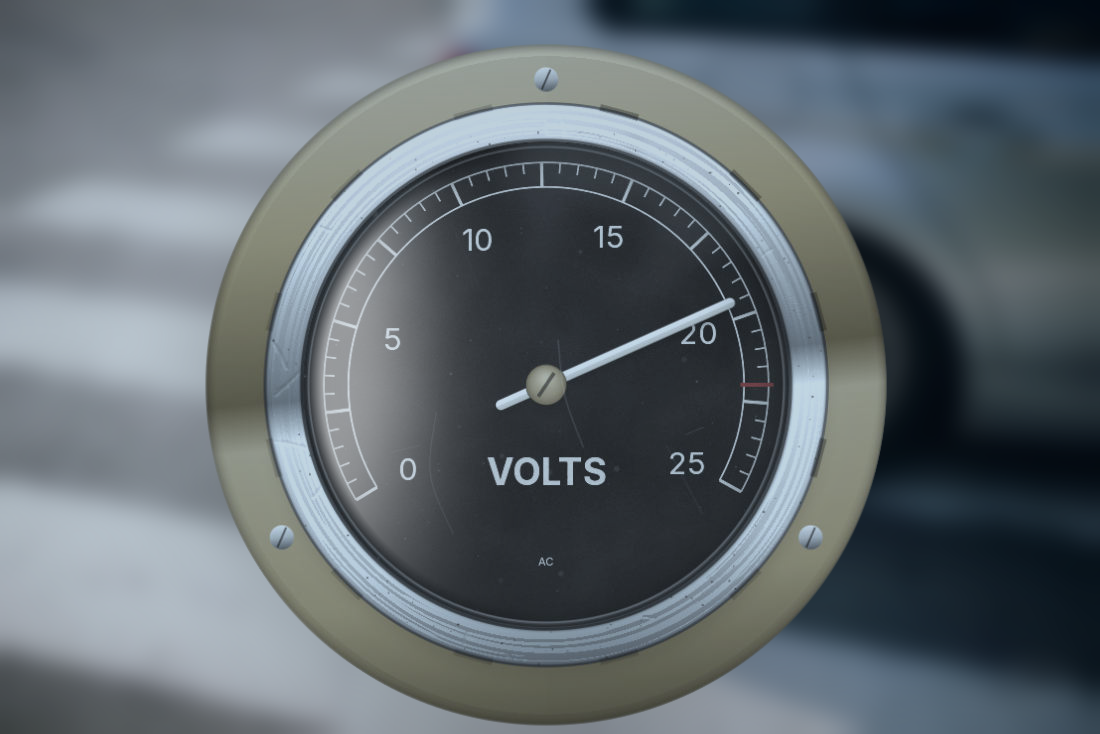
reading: V 19.5
